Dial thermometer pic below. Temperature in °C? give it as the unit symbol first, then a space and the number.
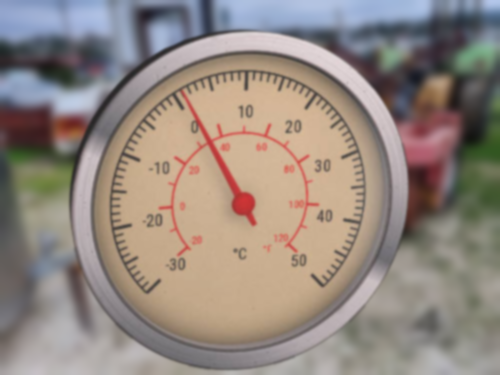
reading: °C 1
